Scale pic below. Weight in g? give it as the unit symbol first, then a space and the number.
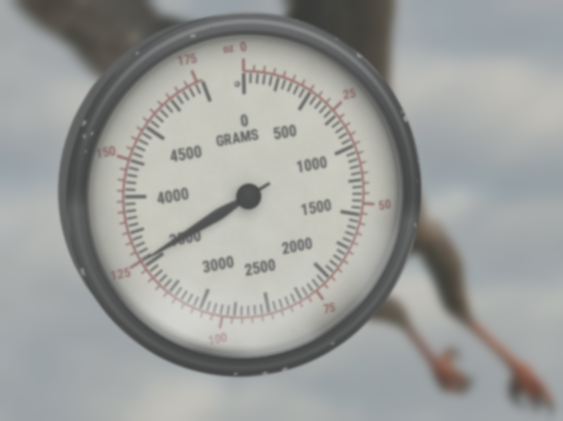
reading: g 3550
